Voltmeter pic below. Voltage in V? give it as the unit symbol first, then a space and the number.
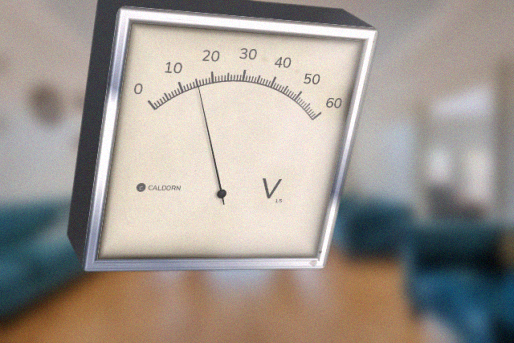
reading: V 15
